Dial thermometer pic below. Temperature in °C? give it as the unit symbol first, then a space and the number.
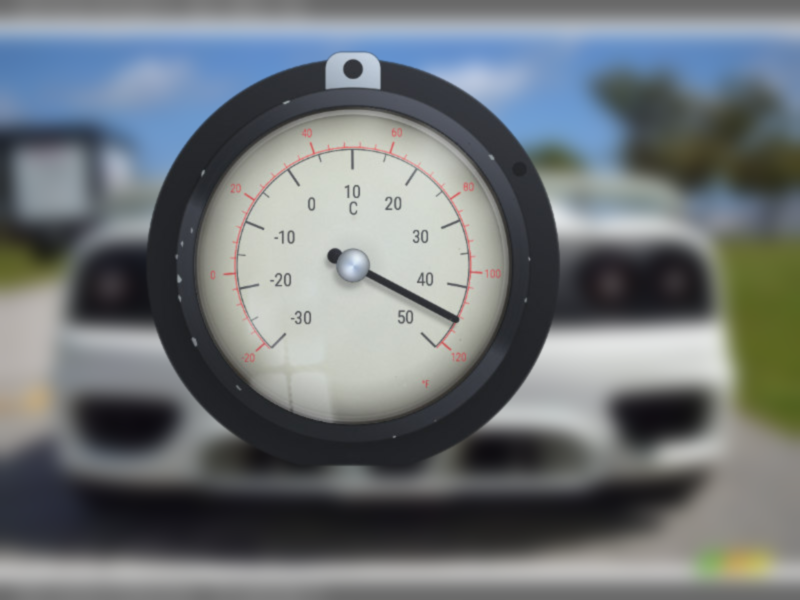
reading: °C 45
